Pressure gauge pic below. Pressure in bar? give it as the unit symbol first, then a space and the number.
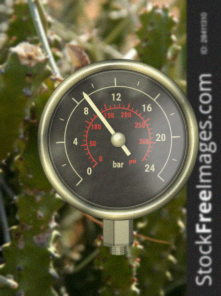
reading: bar 9
